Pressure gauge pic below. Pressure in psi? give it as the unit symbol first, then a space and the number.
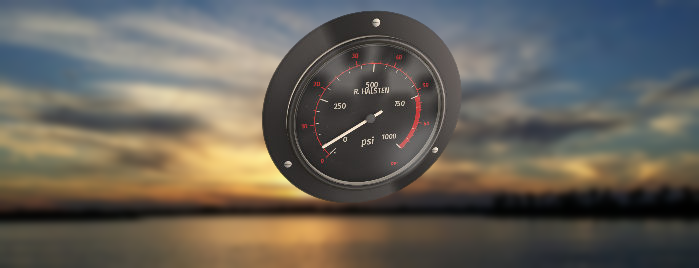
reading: psi 50
